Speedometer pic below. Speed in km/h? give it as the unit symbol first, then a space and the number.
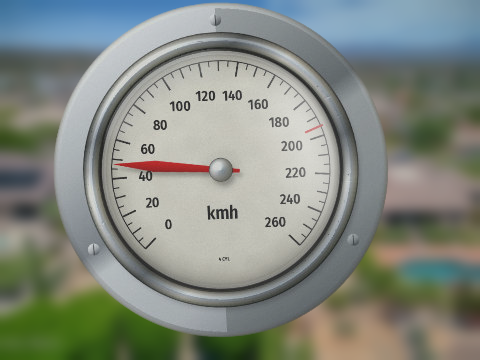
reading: km/h 47.5
